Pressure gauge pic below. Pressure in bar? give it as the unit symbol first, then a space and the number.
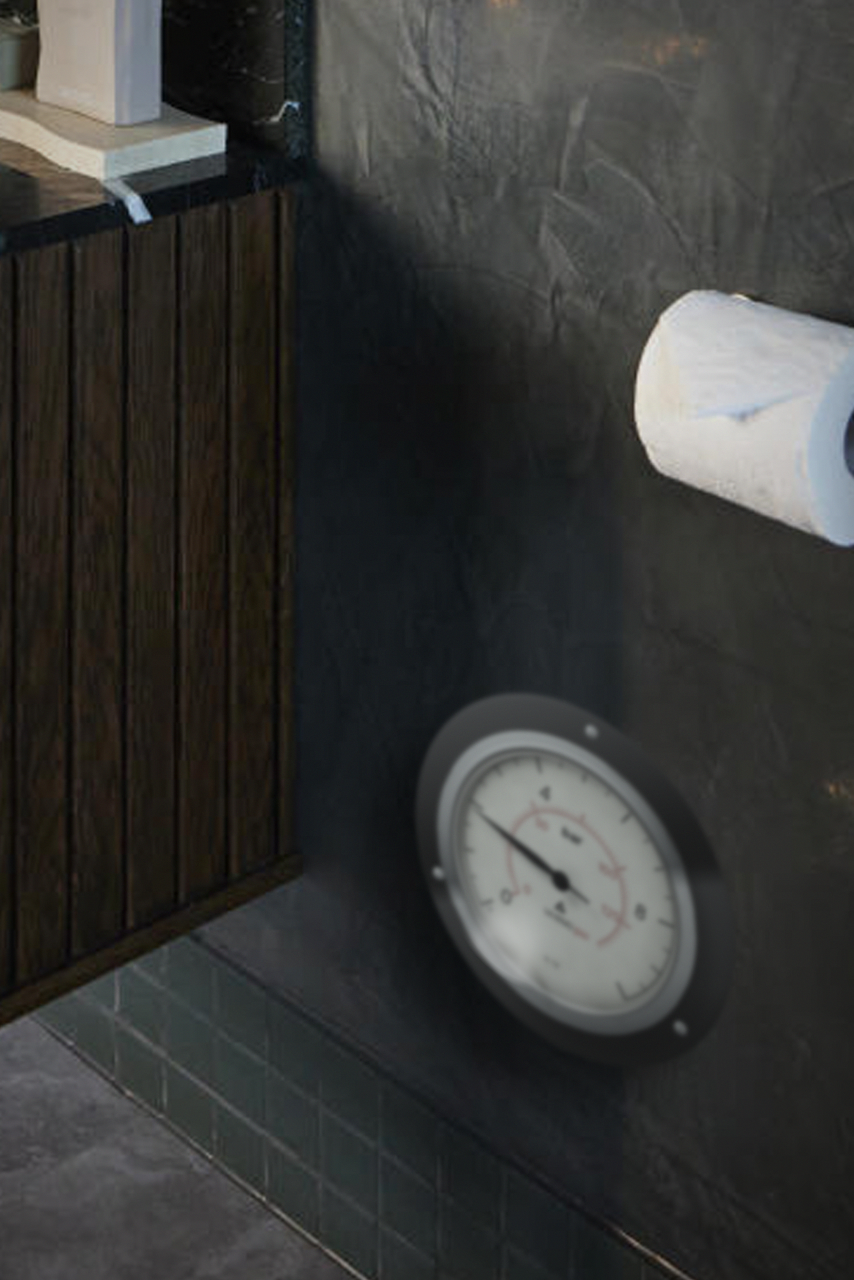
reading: bar 2
